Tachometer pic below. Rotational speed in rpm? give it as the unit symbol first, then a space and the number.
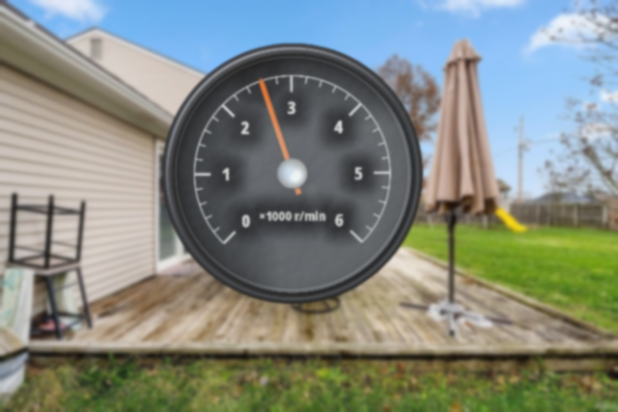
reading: rpm 2600
